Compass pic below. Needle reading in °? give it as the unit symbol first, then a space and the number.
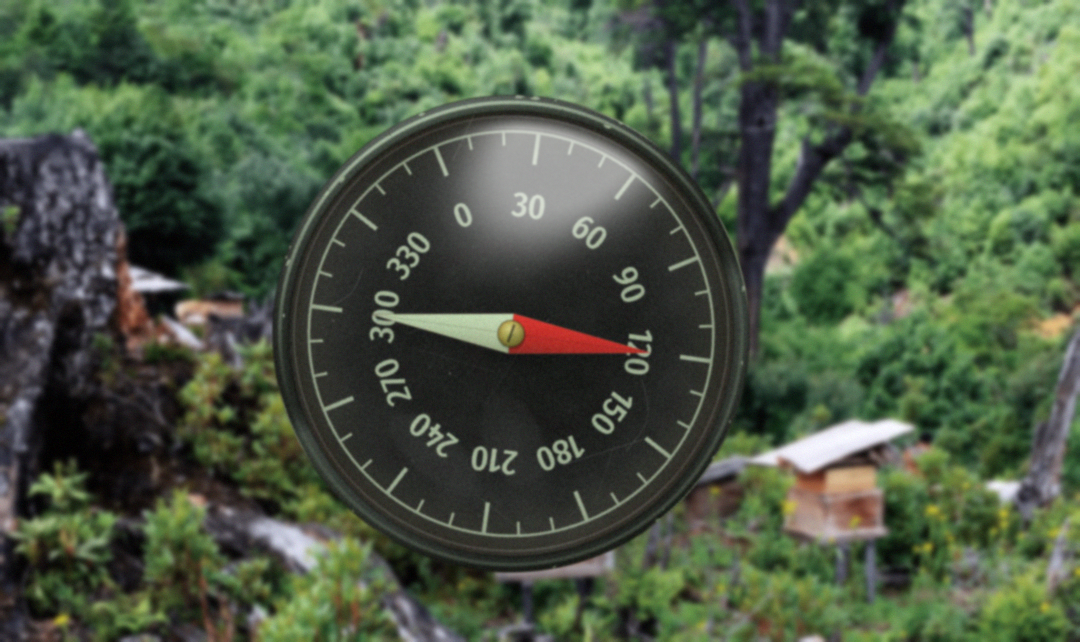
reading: ° 120
